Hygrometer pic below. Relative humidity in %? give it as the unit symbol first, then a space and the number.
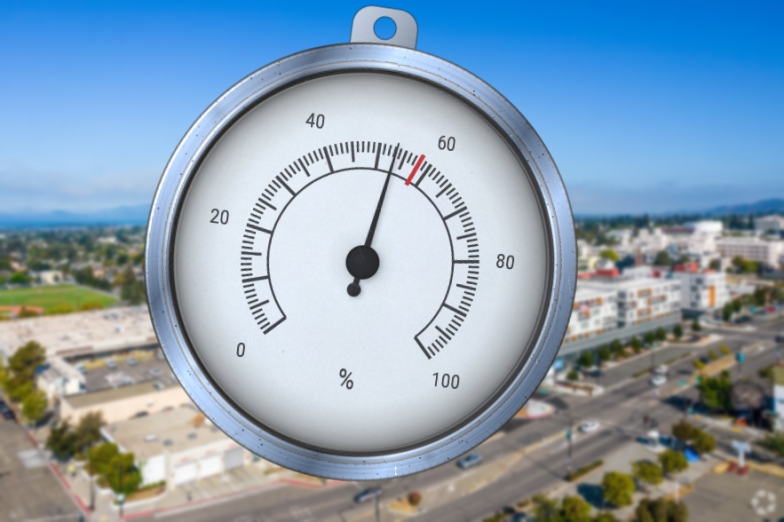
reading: % 53
